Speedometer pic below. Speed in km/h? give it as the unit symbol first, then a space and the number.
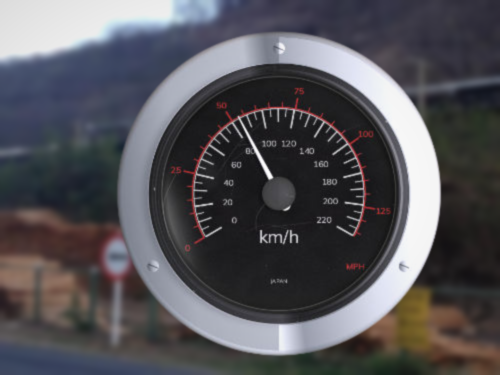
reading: km/h 85
